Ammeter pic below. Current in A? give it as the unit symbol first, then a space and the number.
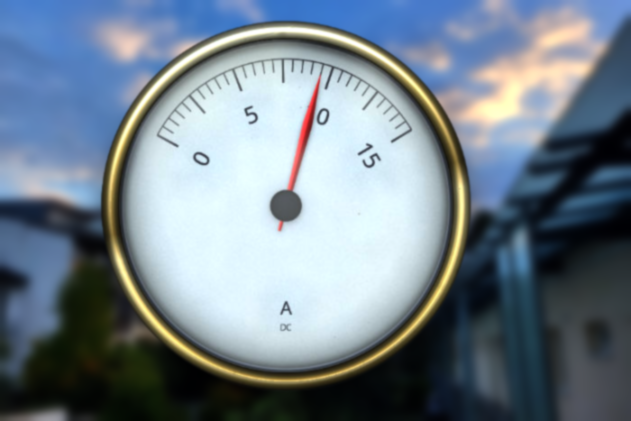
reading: A 9.5
